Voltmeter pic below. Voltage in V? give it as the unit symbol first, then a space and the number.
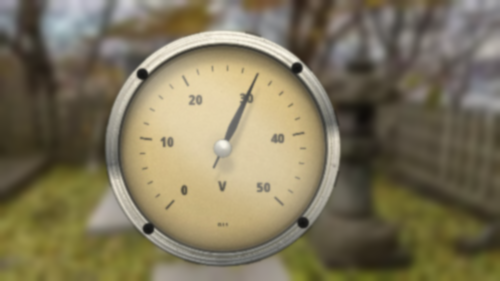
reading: V 30
